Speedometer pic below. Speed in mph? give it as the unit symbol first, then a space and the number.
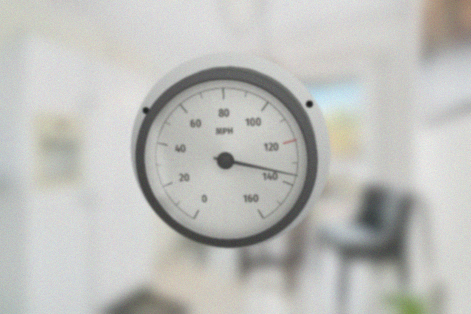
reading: mph 135
